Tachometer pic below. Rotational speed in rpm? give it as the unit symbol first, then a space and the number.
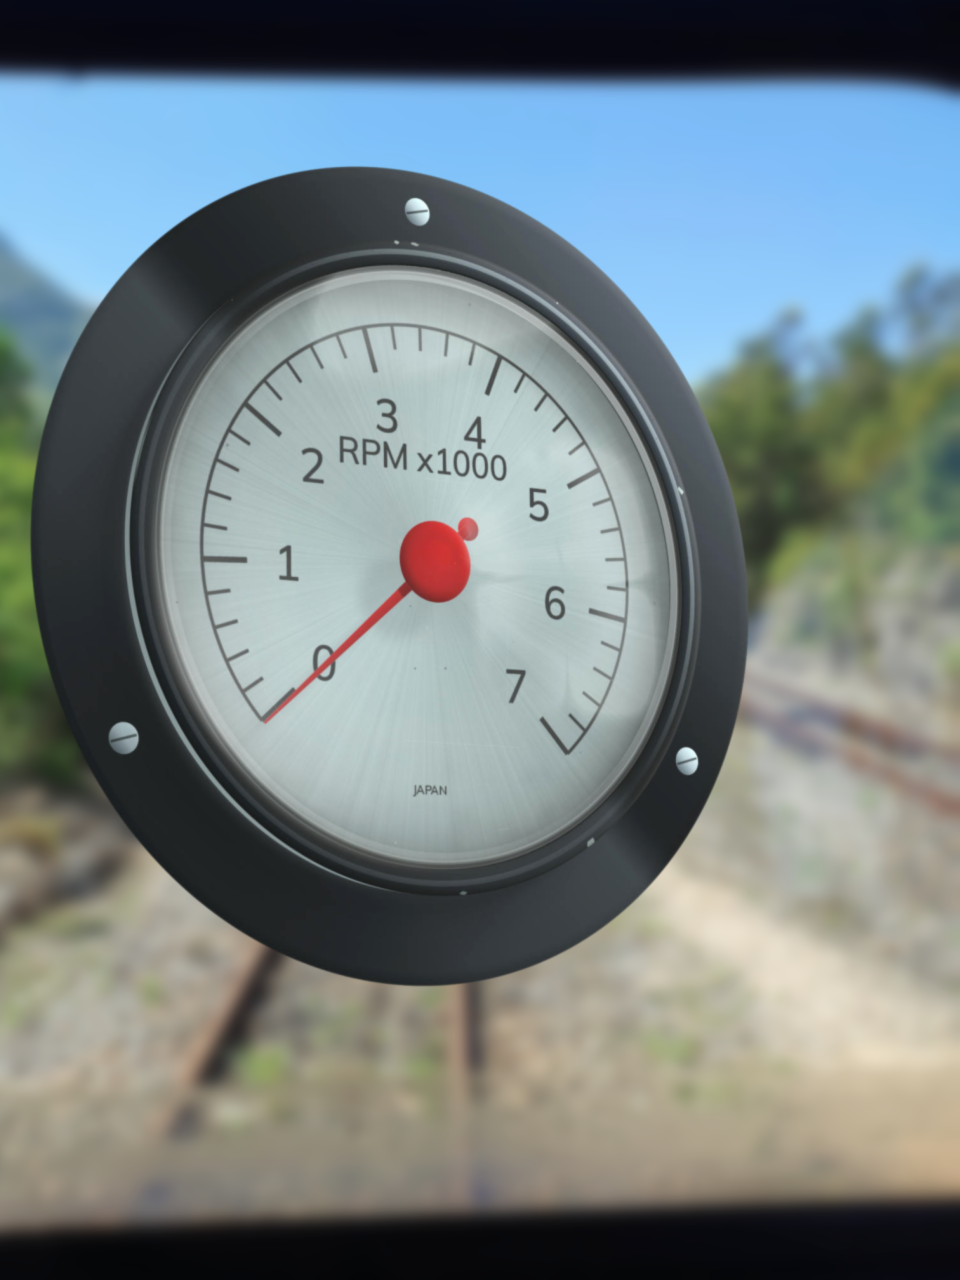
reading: rpm 0
